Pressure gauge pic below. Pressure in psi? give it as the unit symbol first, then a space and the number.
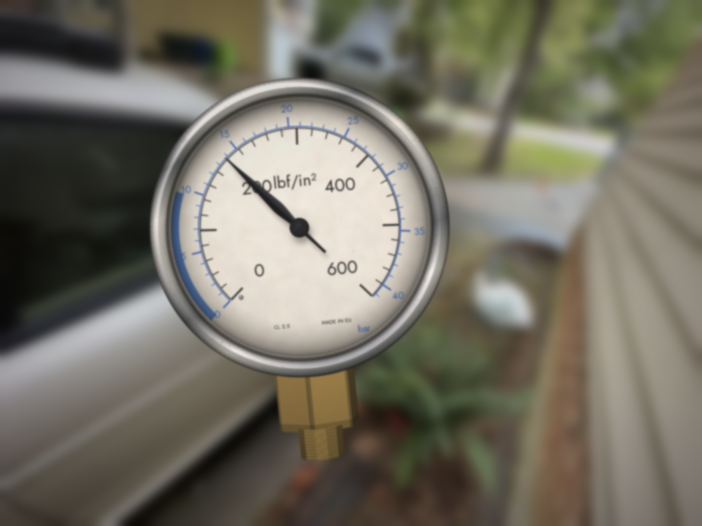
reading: psi 200
